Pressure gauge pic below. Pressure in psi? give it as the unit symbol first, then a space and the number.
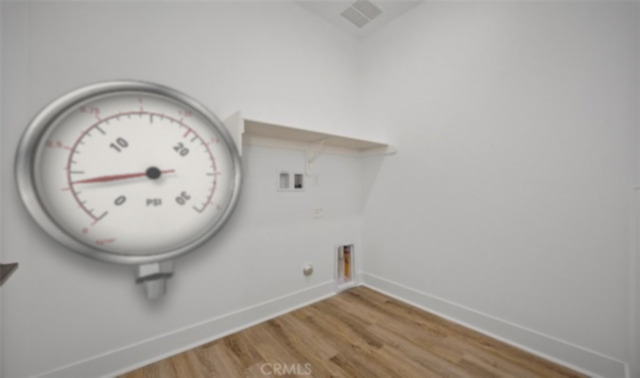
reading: psi 4
